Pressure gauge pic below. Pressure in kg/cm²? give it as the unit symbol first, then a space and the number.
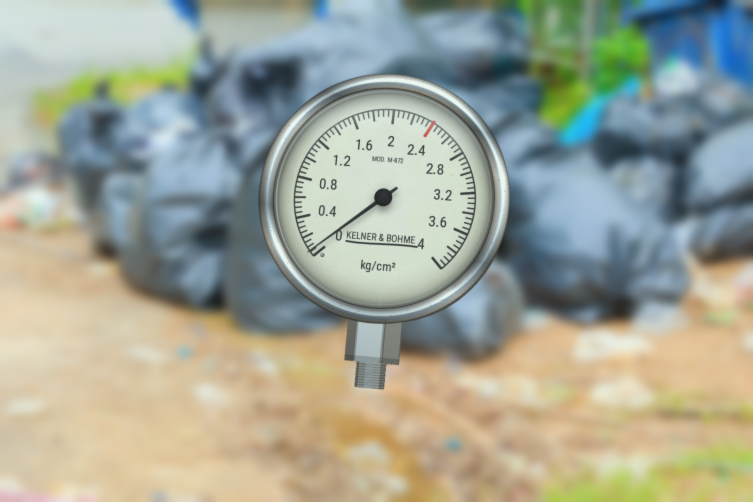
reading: kg/cm² 0.05
